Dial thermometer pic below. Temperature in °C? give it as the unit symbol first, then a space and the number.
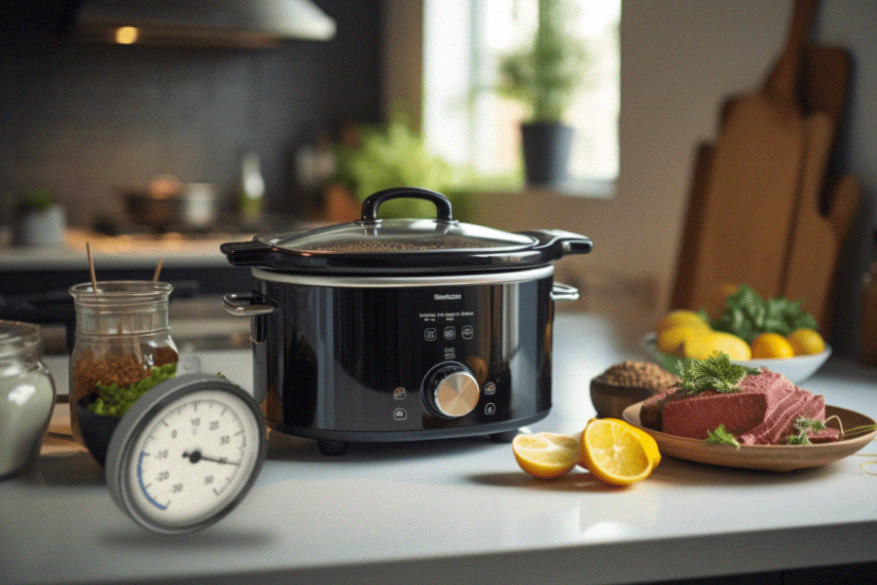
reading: °C 40
